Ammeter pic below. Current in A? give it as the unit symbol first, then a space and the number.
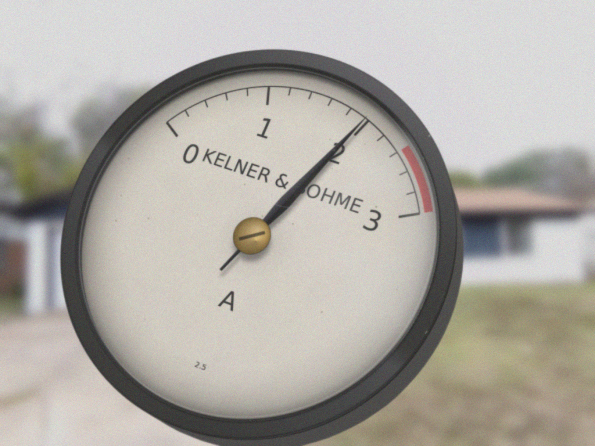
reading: A 2
